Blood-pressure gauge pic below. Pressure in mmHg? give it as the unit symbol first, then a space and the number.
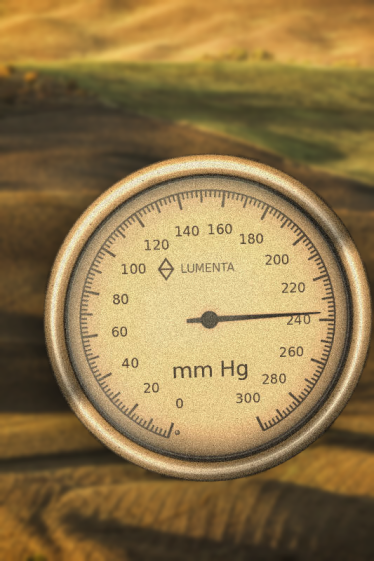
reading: mmHg 236
